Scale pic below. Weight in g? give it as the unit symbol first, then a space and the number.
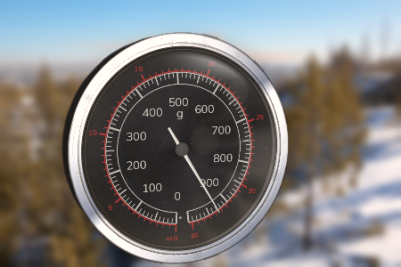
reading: g 930
